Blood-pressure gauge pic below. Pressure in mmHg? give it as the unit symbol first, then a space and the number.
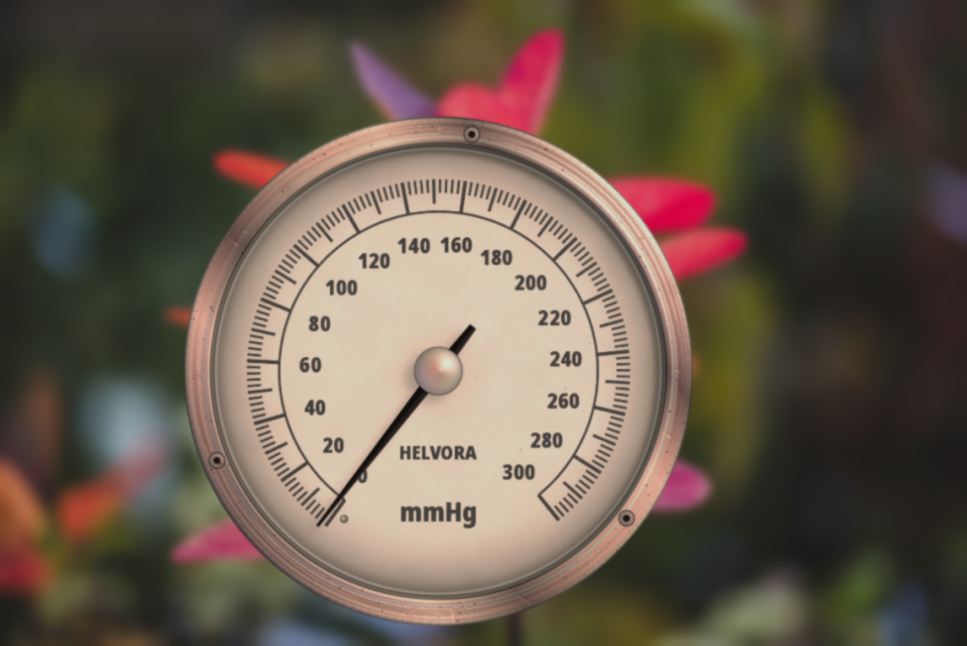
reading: mmHg 2
